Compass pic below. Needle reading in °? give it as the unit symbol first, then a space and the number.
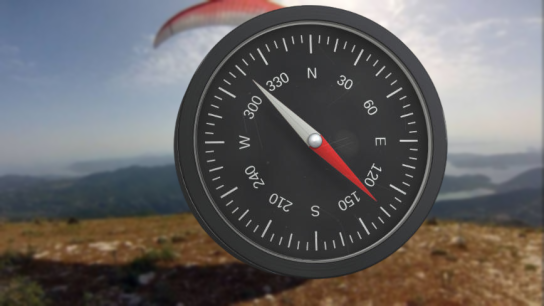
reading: ° 135
